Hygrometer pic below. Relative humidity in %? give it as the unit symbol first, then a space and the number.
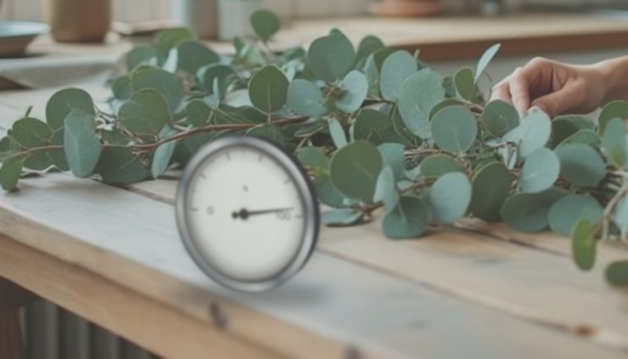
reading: % 95
